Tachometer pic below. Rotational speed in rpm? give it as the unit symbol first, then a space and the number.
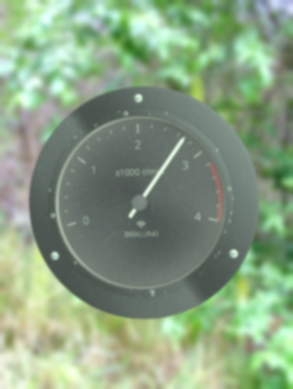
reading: rpm 2700
